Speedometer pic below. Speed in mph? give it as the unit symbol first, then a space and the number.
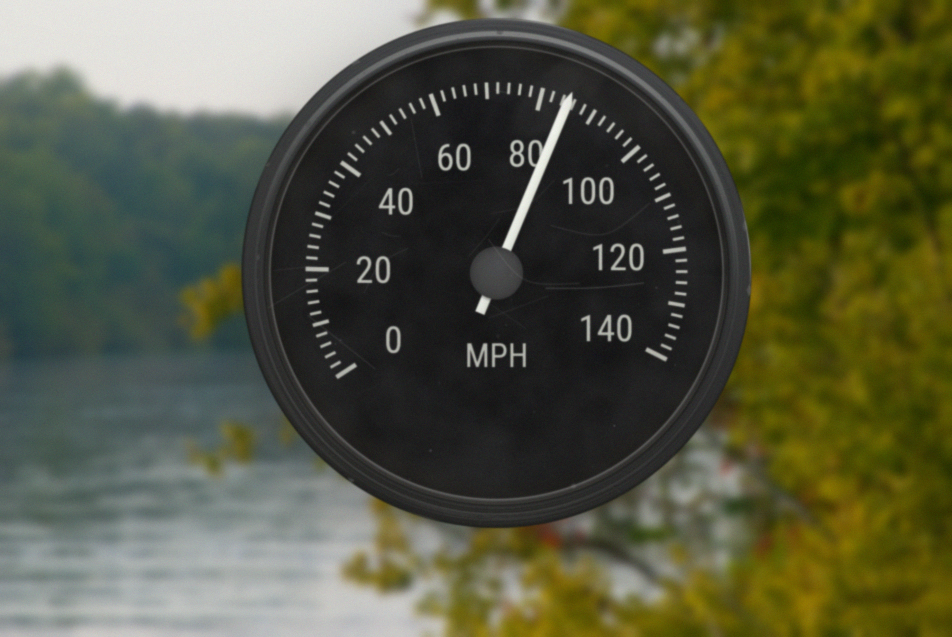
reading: mph 85
